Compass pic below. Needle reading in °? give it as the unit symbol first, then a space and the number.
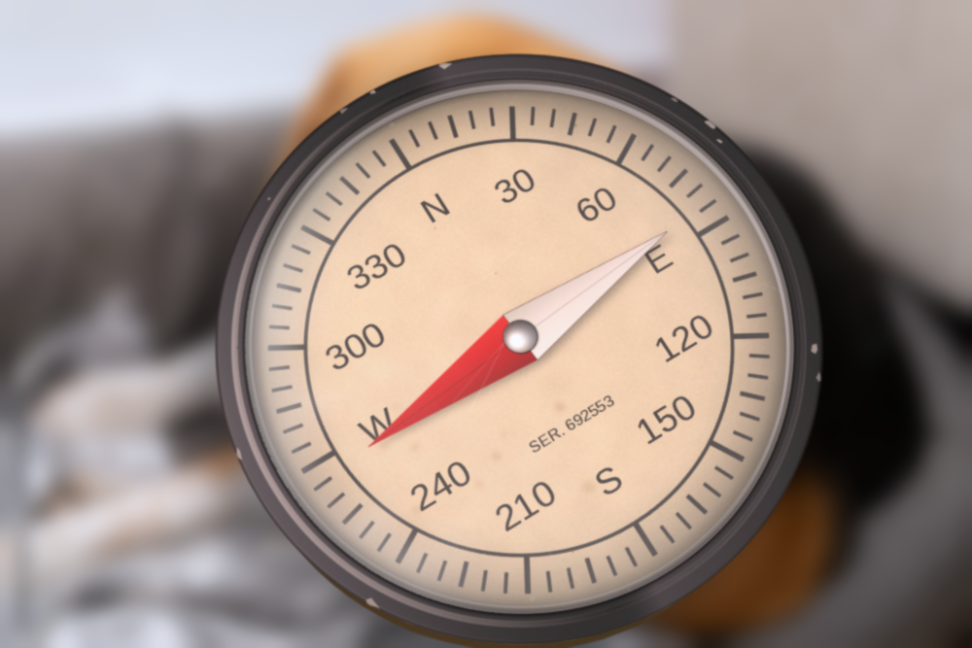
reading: ° 265
